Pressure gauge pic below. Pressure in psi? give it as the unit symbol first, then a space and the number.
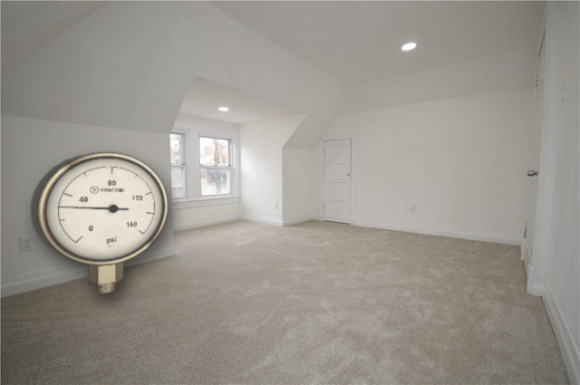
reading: psi 30
